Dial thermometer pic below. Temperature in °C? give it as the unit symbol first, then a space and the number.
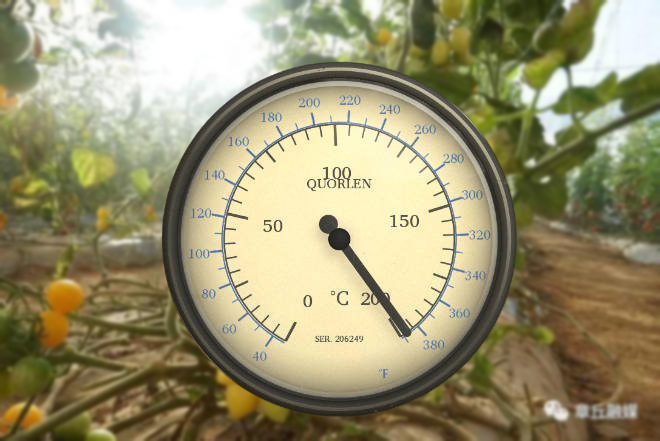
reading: °C 197.5
